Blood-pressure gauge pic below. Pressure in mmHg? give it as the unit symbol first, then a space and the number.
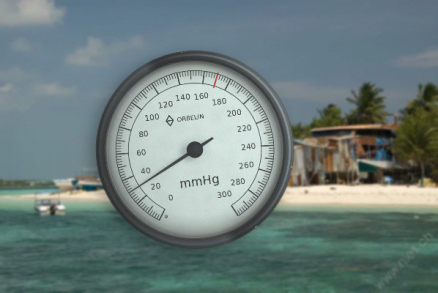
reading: mmHg 30
